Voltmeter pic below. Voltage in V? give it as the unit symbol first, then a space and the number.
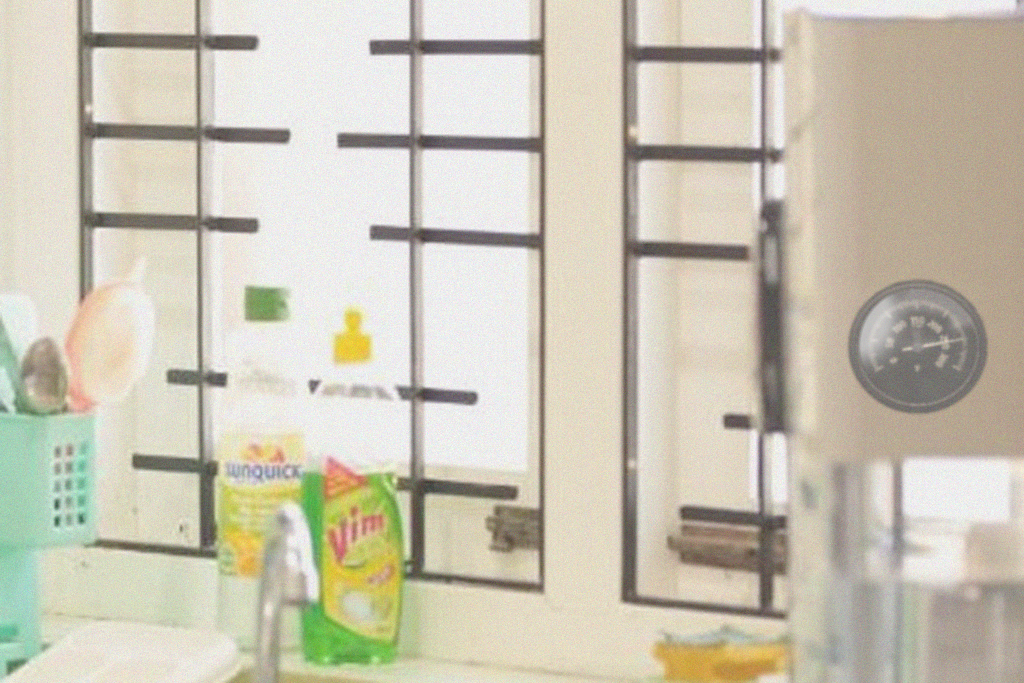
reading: V 250
